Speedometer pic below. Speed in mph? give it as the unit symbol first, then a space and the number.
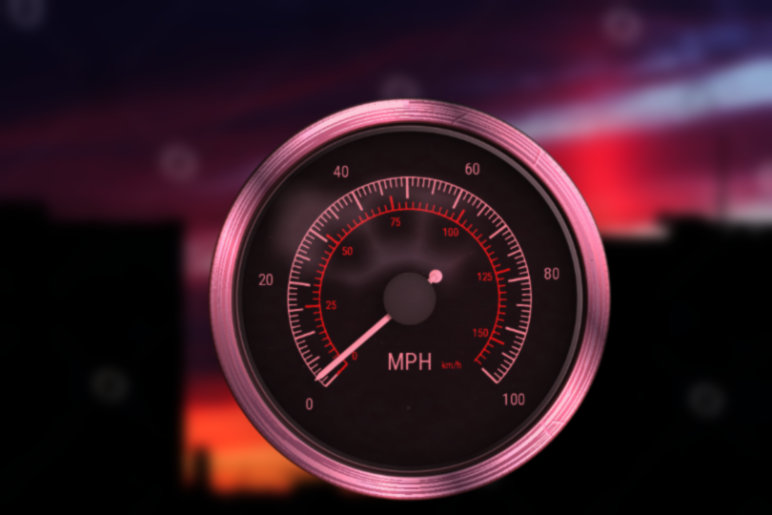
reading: mph 2
